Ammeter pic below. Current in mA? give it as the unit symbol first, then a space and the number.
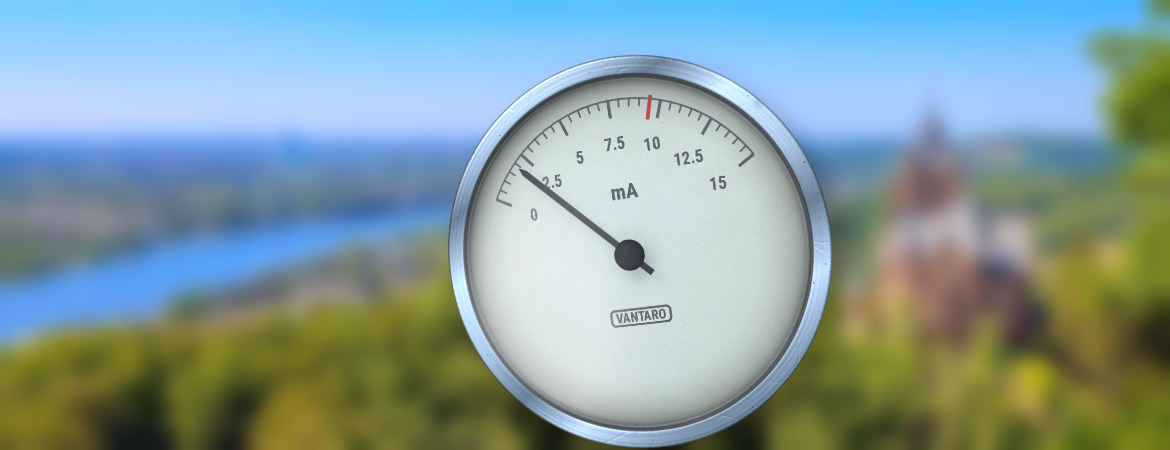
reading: mA 2
